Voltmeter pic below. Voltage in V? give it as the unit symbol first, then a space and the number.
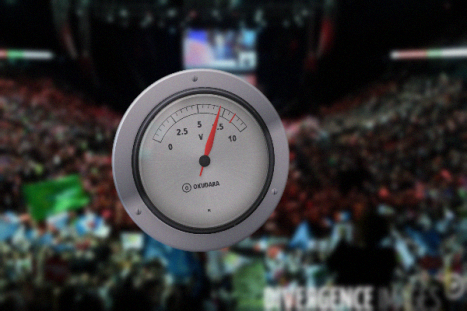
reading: V 7
